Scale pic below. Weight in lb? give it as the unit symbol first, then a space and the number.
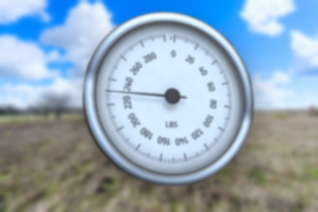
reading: lb 230
